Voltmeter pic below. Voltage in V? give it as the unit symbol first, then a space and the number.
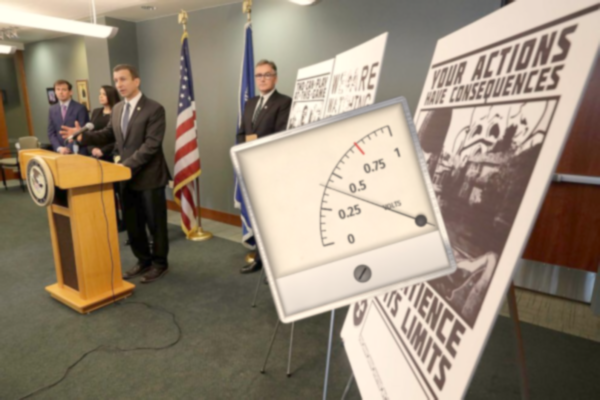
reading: V 0.4
